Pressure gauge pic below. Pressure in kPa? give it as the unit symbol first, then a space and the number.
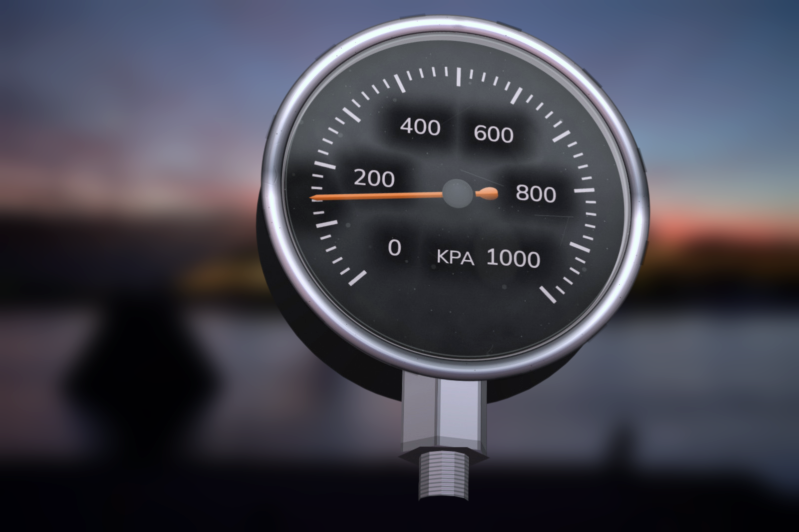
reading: kPa 140
